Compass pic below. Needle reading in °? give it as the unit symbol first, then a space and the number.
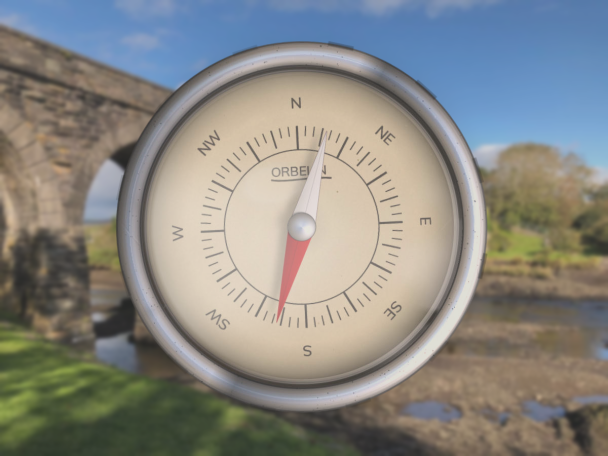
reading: ° 197.5
